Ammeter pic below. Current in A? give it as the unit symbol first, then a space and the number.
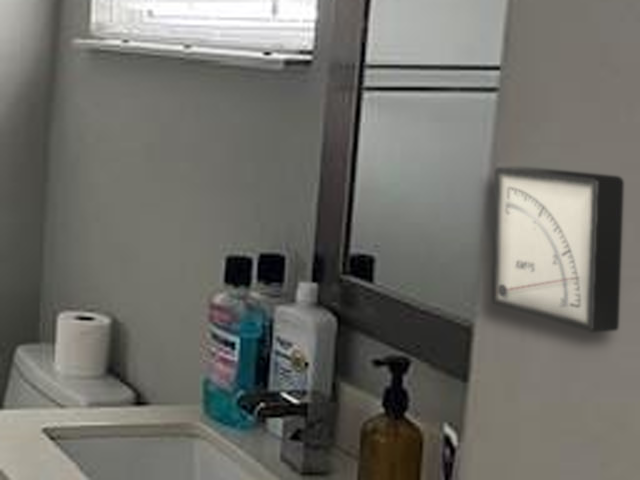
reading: A 2.5
